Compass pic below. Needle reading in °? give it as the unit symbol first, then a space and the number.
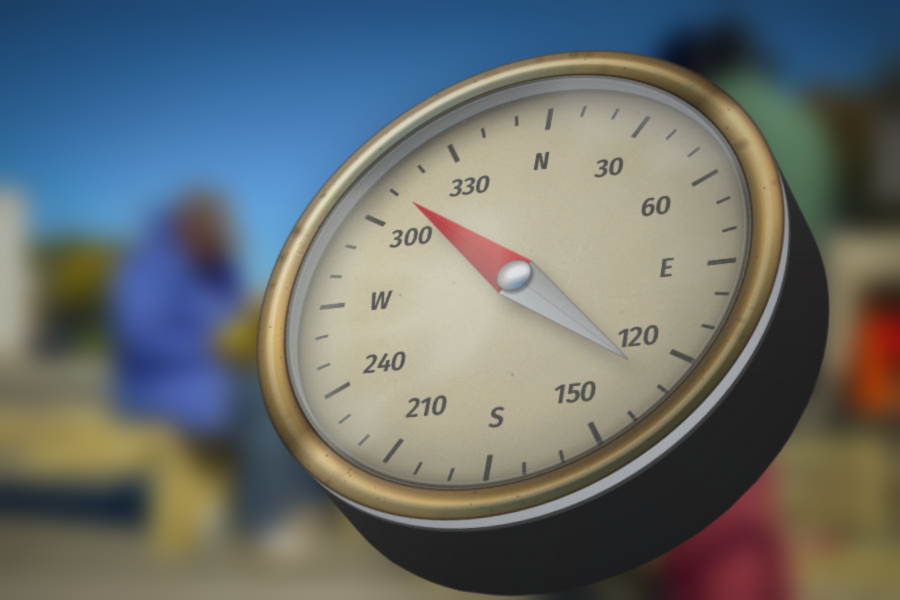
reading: ° 310
